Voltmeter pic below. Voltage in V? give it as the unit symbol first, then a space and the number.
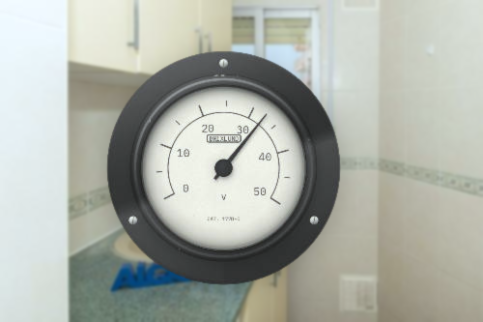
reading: V 32.5
